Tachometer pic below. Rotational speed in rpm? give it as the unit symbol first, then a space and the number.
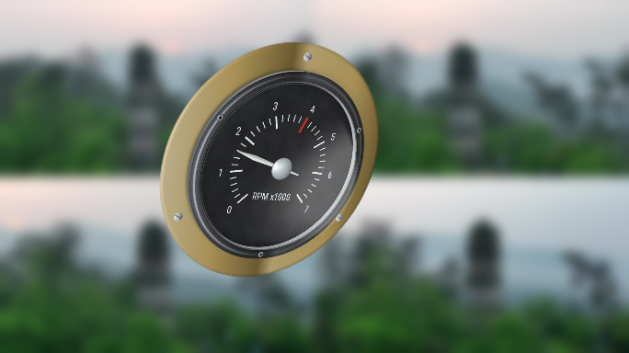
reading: rpm 1600
